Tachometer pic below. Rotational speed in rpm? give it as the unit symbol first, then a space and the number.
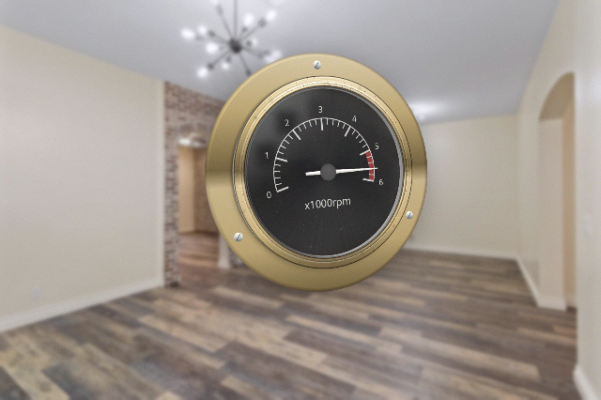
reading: rpm 5600
